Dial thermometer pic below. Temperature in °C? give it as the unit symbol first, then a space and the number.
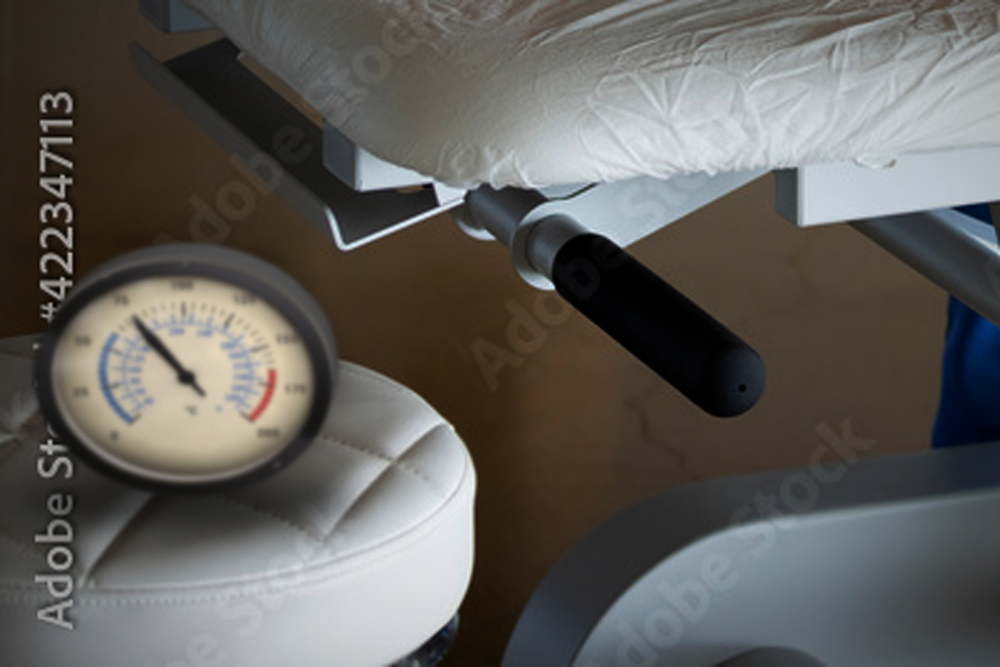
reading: °C 75
